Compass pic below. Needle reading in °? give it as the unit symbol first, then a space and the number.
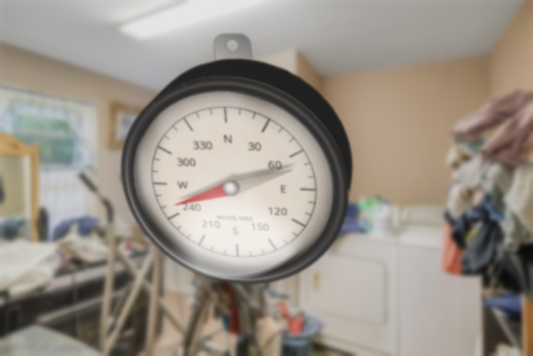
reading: ° 250
